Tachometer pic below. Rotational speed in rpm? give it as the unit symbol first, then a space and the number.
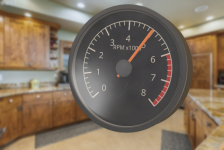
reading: rpm 5000
